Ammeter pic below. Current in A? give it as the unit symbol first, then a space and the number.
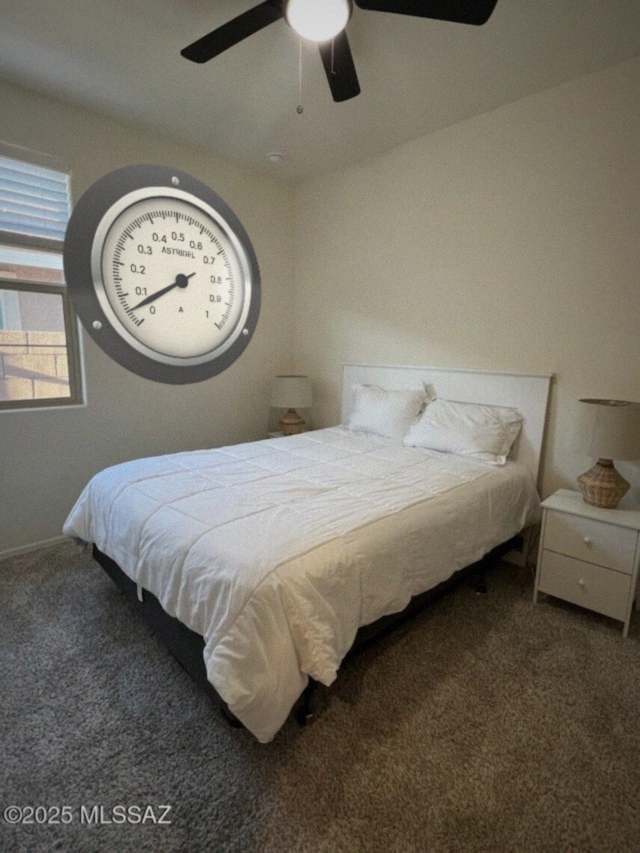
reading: A 0.05
